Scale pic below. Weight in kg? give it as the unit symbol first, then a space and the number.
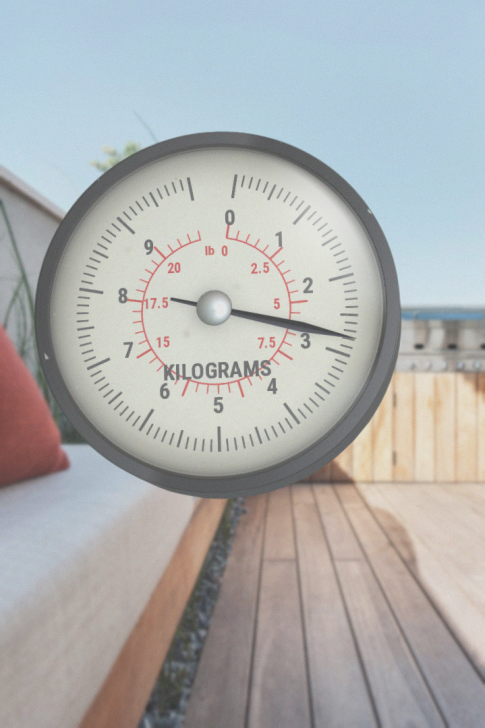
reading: kg 2.8
